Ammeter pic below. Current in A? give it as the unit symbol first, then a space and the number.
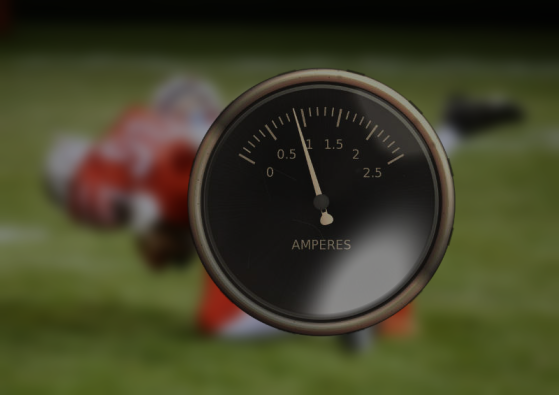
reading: A 0.9
